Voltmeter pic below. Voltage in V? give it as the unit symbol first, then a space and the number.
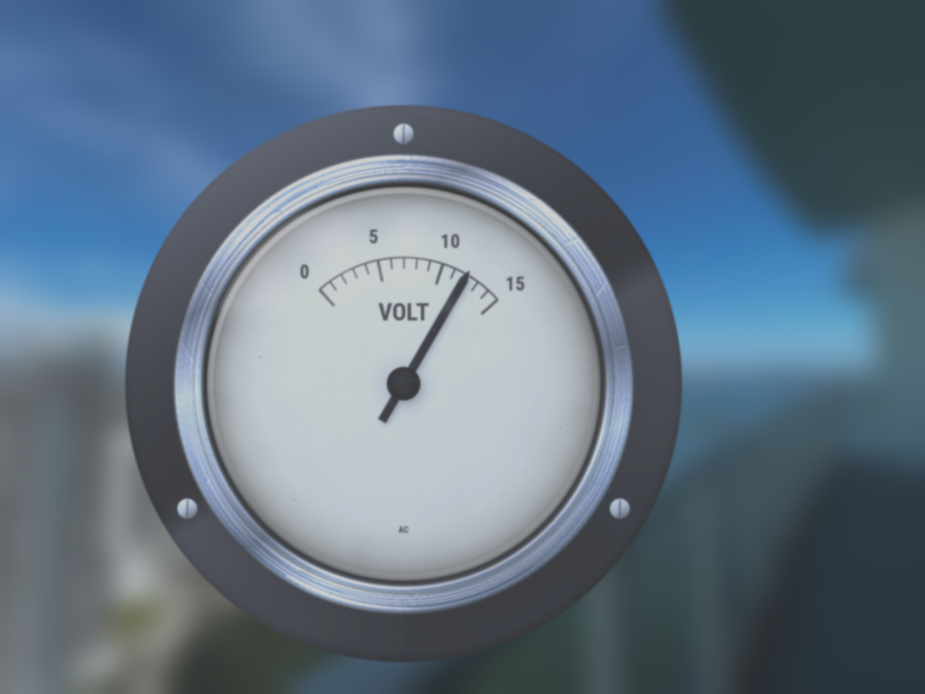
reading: V 12
